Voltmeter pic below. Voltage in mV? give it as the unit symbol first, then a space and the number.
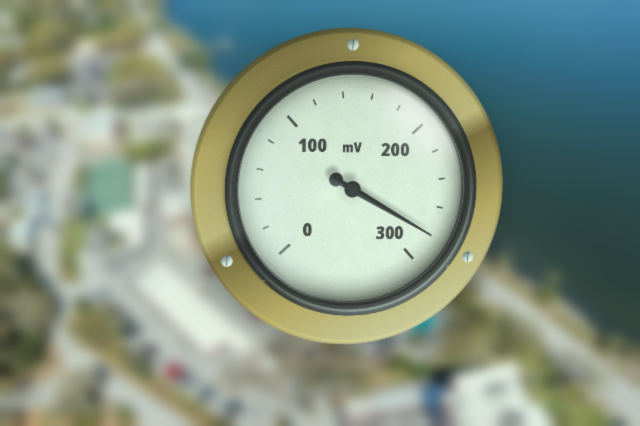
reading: mV 280
